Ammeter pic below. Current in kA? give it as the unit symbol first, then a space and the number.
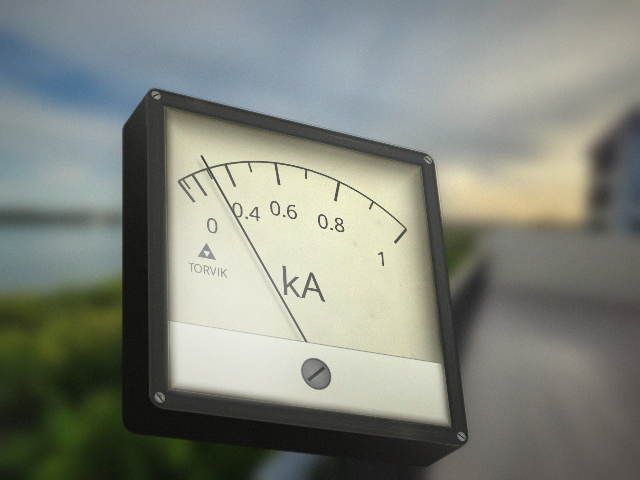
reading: kA 0.3
